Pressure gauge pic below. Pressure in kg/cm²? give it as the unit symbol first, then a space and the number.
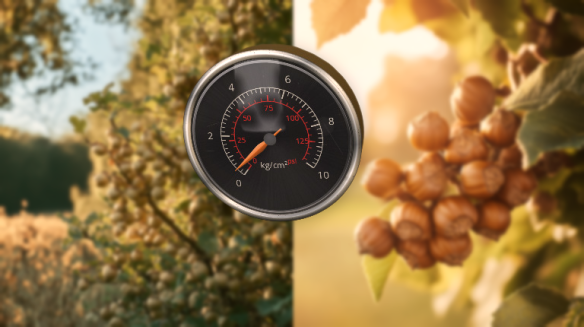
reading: kg/cm² 0.4
